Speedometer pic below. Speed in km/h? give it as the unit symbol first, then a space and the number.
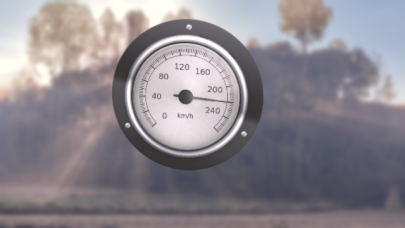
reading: km/h 220
